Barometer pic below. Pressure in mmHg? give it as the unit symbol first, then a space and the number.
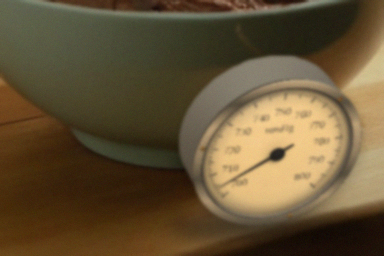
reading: mmHg 705
